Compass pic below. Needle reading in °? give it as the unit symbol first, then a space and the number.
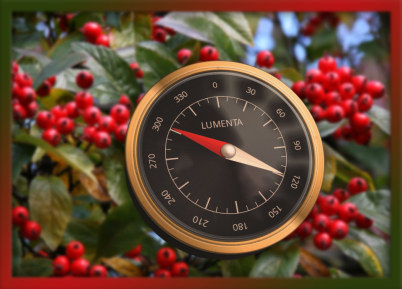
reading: ° 300
